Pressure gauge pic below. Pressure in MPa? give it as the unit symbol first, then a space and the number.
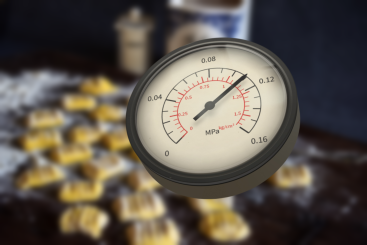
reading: MPa 0.11
